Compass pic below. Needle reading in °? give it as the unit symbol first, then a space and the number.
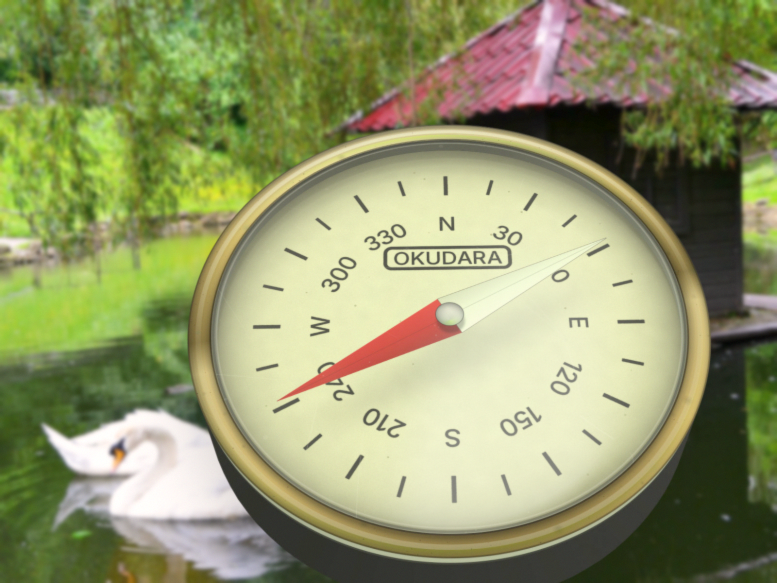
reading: ° 240
